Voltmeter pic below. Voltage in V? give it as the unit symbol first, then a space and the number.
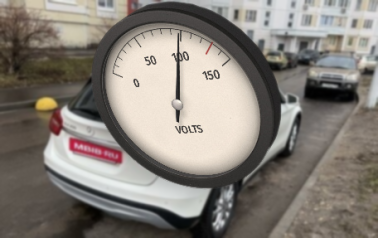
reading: V 100
